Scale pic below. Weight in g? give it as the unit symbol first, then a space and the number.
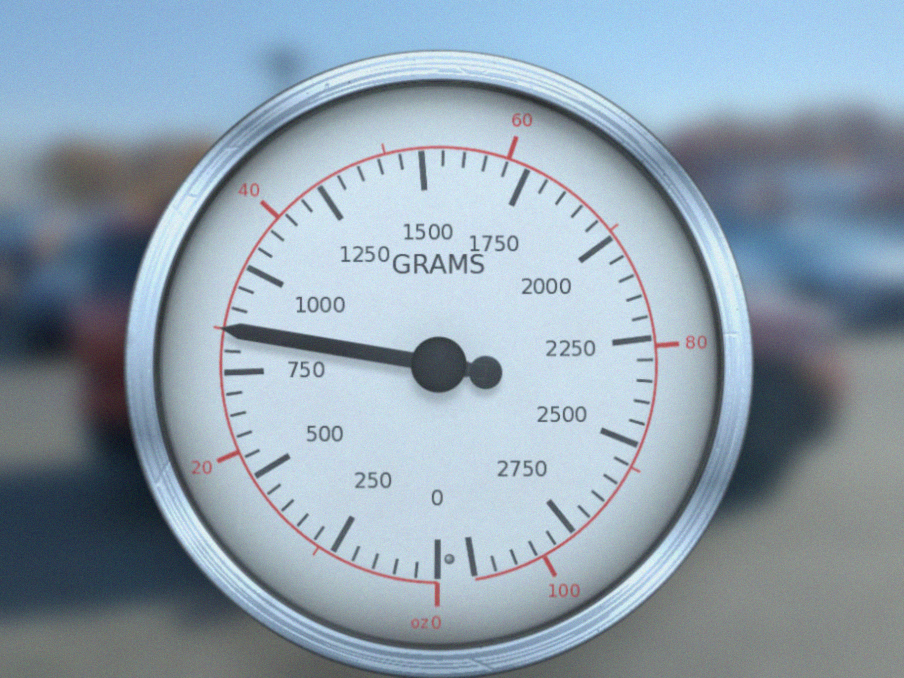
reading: g 850
